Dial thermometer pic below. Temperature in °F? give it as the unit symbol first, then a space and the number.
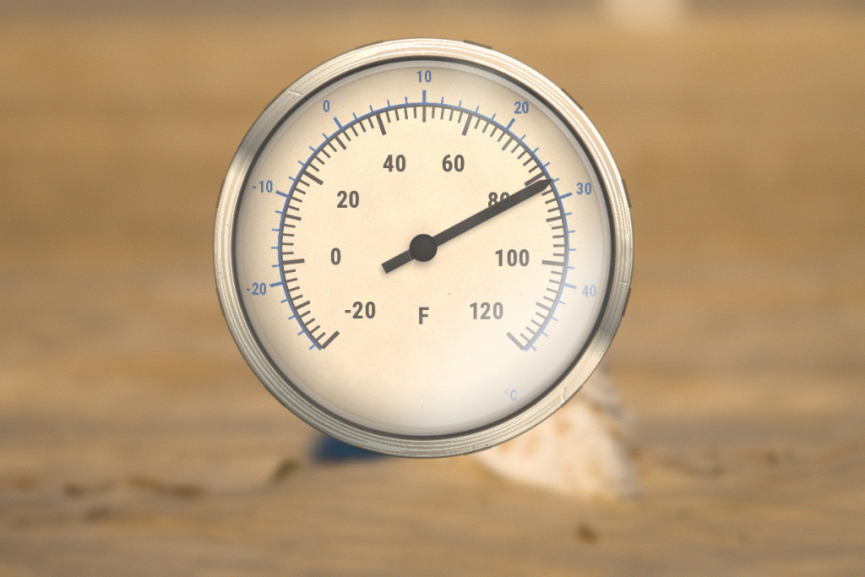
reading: °F 82
